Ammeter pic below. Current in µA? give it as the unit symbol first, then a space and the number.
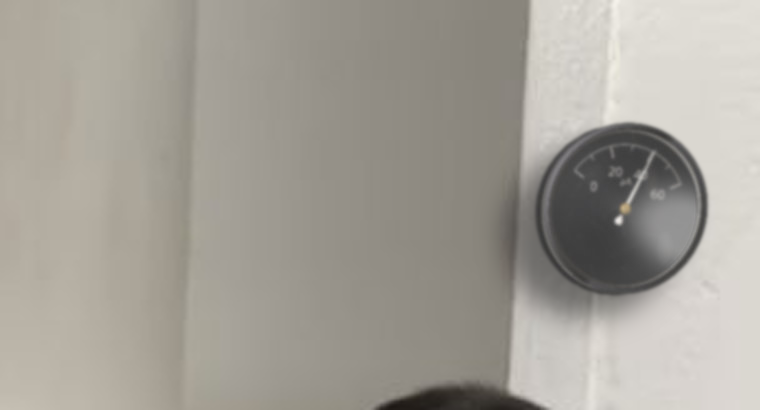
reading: µA 40
